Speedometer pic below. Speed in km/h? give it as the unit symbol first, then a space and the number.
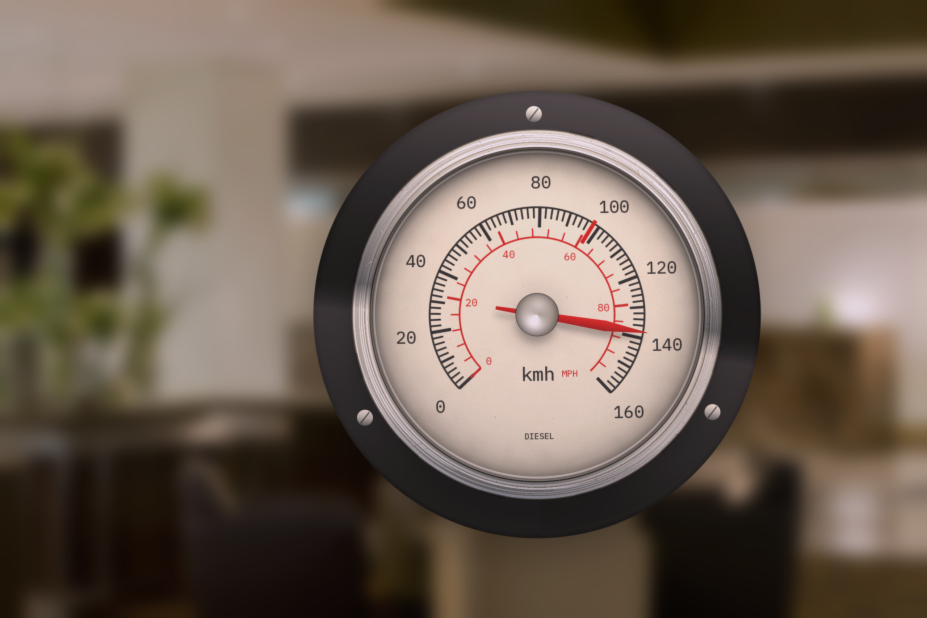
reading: km/h 138
